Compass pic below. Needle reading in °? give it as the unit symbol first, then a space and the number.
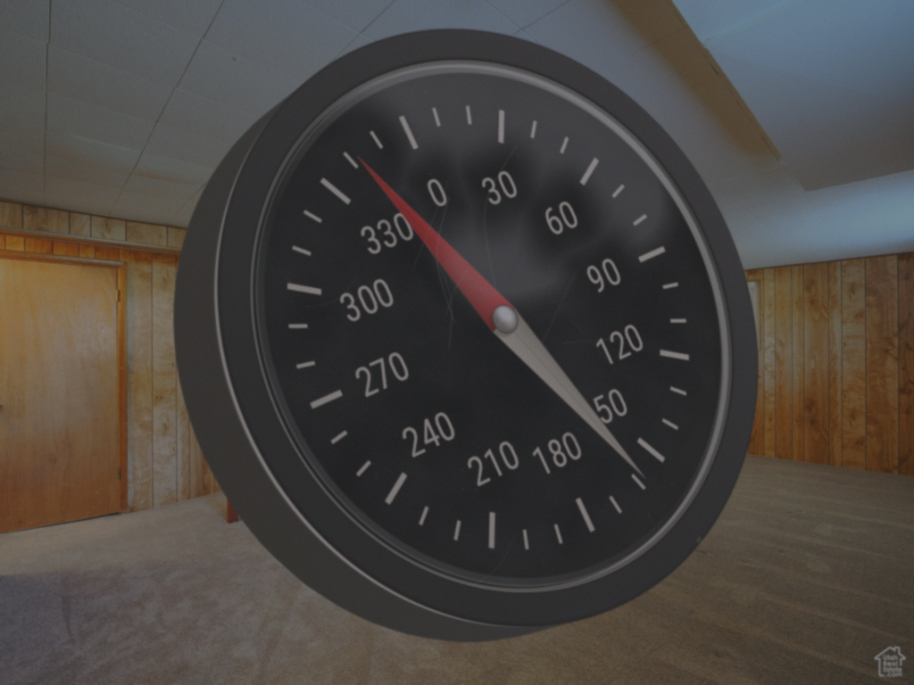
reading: ° 340
